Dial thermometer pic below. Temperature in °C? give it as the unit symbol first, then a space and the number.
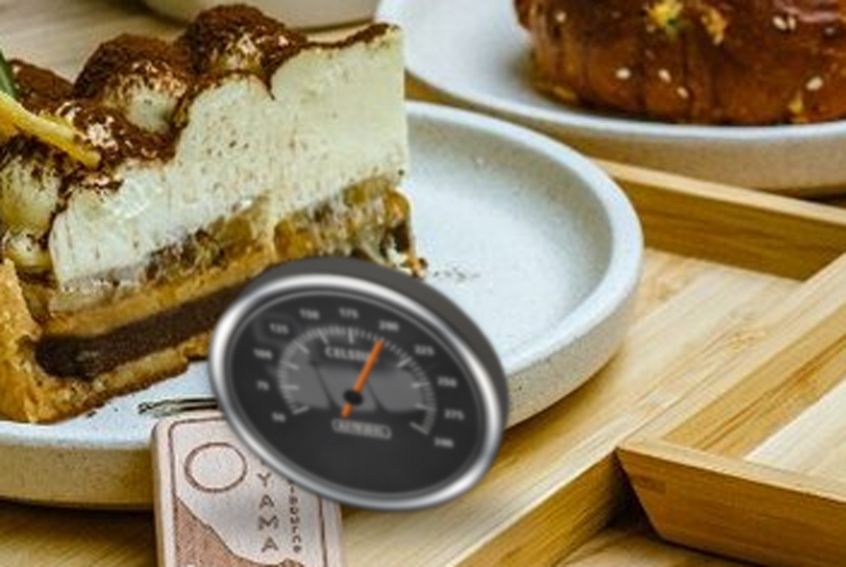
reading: °C 200
